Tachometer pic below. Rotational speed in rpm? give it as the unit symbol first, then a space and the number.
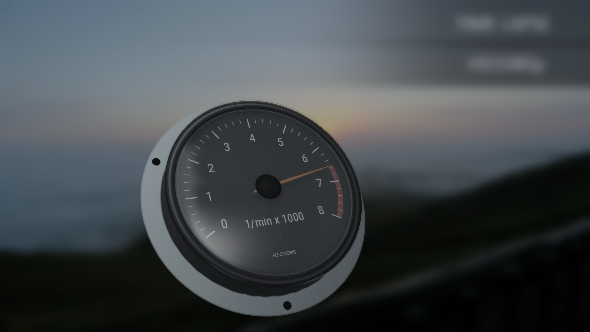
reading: rpm 6600
